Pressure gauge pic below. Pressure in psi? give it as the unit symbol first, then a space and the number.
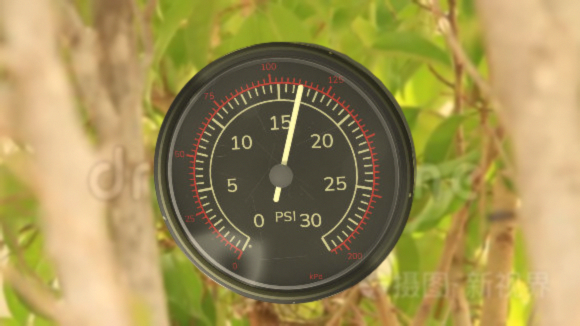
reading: psi 16.5
